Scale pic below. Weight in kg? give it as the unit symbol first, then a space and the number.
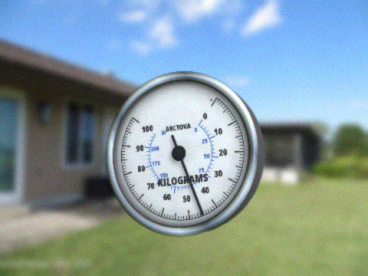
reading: kg 45
